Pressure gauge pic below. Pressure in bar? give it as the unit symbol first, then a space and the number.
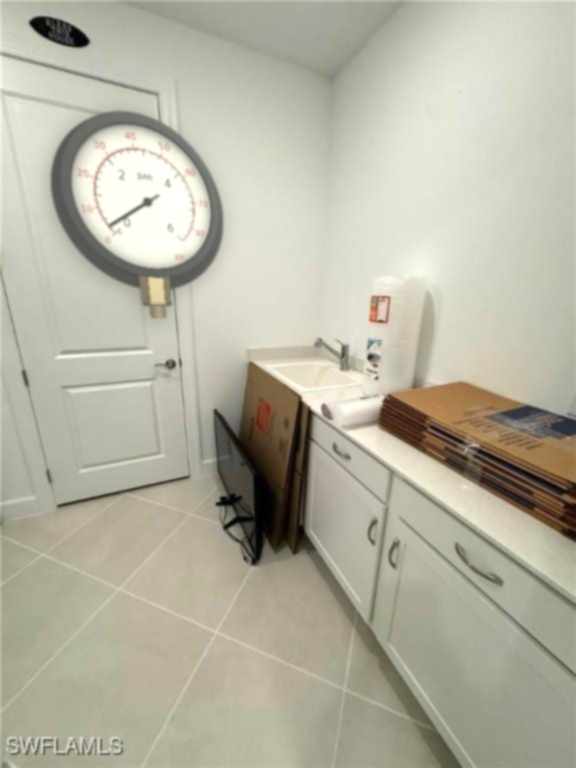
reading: bar 0.2
